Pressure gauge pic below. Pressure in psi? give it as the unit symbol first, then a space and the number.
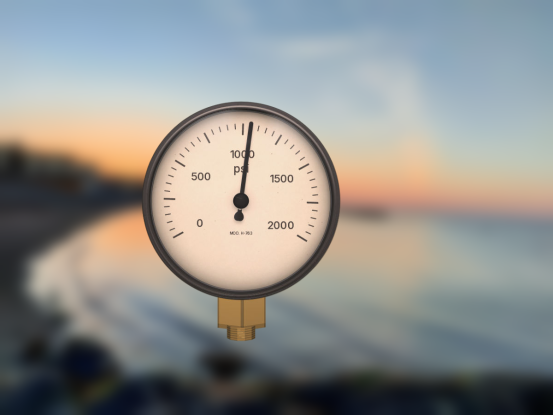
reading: psi 1050
